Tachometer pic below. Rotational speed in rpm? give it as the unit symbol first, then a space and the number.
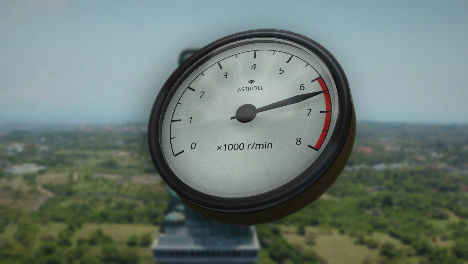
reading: rpm 6500
